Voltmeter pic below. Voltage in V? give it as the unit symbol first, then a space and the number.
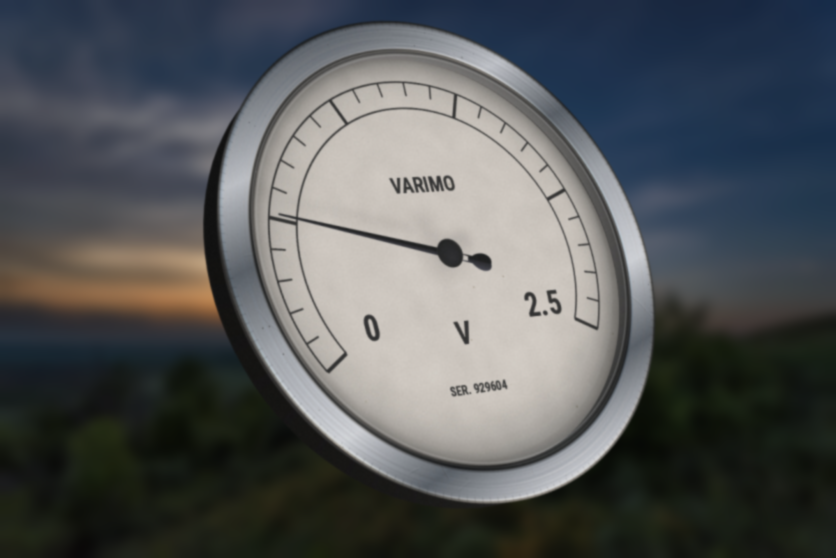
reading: V 0.5
